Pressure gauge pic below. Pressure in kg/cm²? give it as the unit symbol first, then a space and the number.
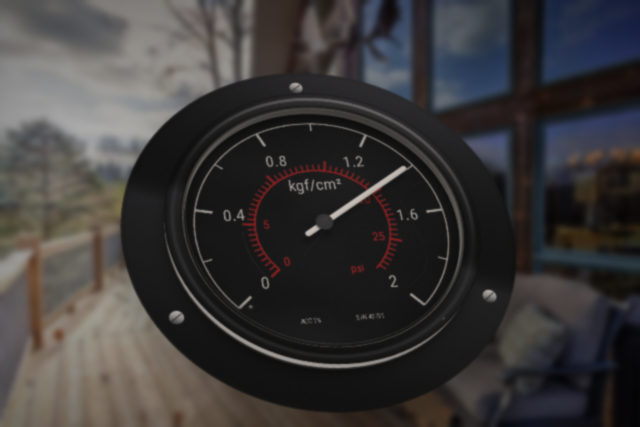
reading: kg/cm² 1.4
